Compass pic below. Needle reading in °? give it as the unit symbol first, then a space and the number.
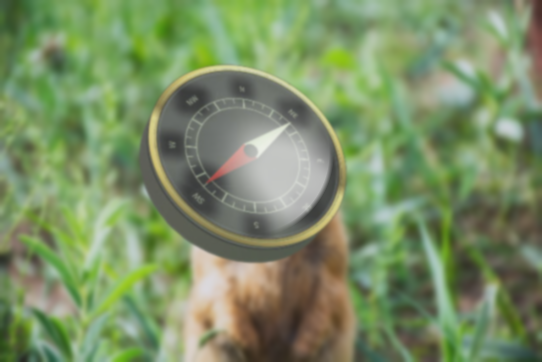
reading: ° 230
